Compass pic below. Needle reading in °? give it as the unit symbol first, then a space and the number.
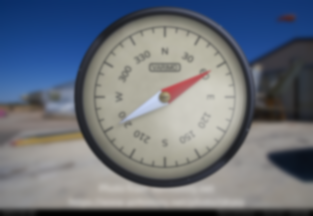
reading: ° 60
